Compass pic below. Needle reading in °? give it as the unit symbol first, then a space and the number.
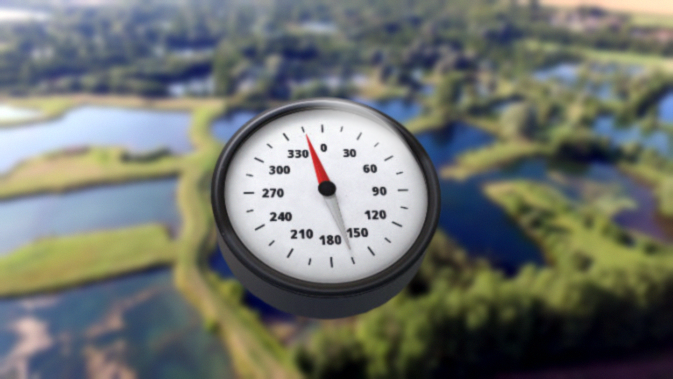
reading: ° 345
